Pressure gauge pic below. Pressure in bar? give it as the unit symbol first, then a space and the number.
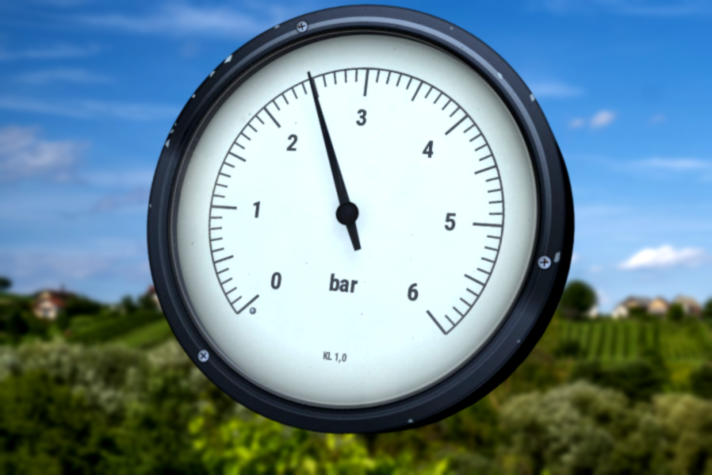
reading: bar 2.5
